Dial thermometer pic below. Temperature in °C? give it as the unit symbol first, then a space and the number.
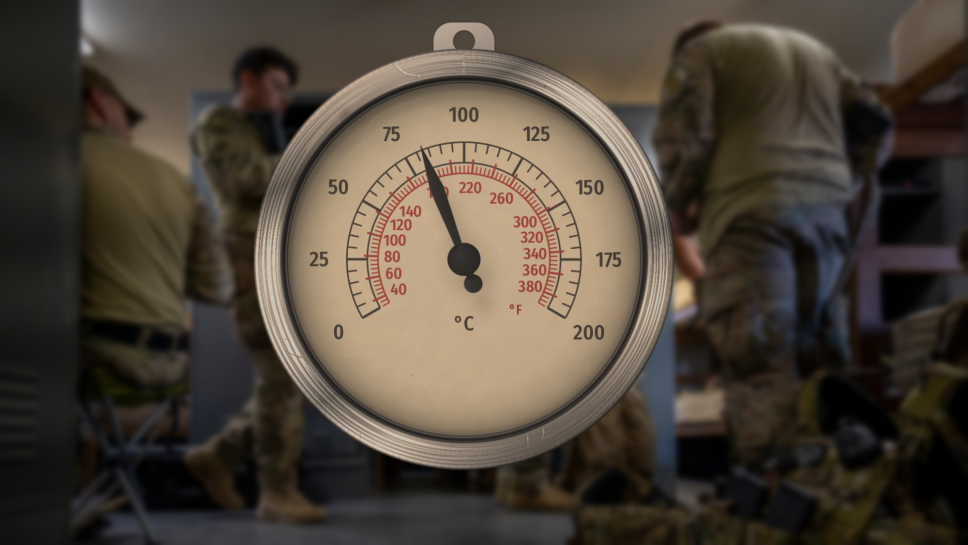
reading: °C 82.5
